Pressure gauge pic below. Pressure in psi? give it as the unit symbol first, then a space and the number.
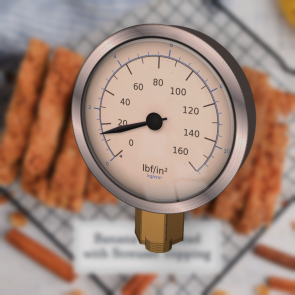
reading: psi 15
